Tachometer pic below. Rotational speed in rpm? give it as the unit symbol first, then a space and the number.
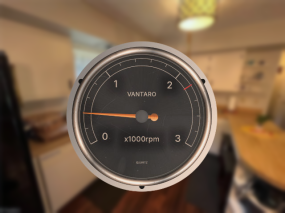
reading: rpm 400
